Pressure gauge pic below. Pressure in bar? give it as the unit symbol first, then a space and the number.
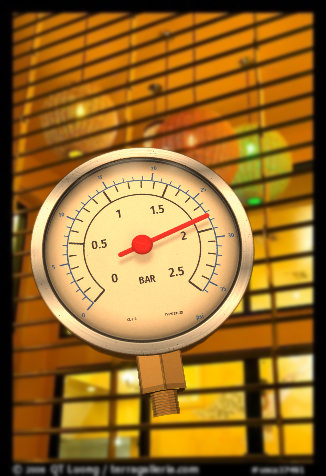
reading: bar 1.9
